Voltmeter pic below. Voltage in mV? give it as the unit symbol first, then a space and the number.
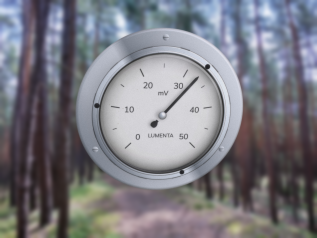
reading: mV 32.5
